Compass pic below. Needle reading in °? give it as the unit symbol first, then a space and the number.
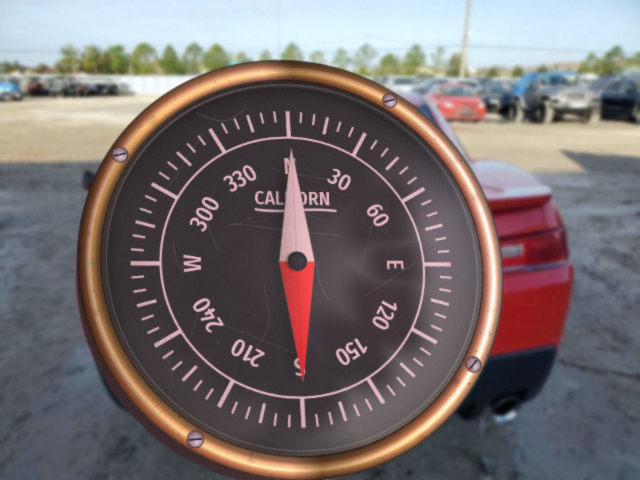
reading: ° 180
